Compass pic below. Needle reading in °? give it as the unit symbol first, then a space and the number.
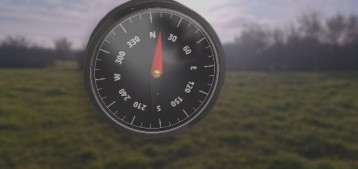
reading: ° 10
